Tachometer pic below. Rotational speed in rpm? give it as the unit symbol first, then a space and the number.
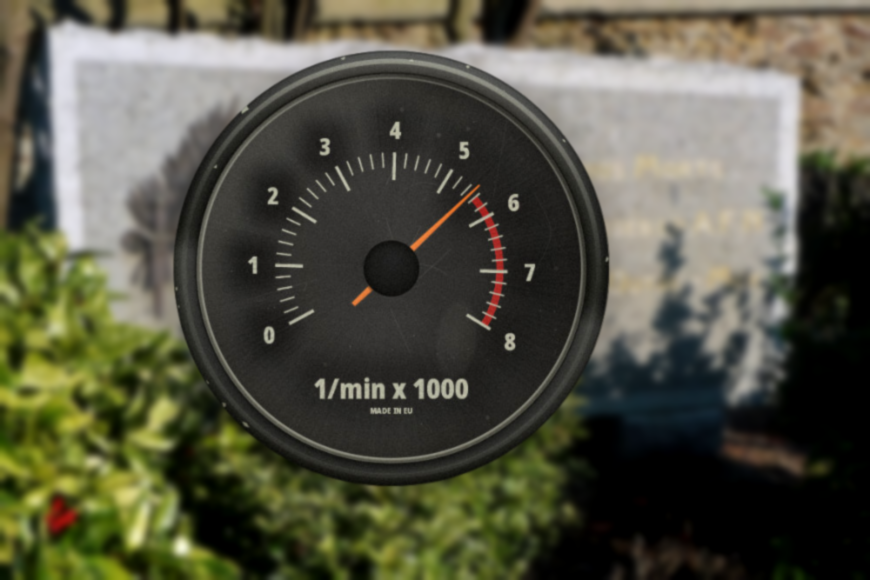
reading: rpm 5500
